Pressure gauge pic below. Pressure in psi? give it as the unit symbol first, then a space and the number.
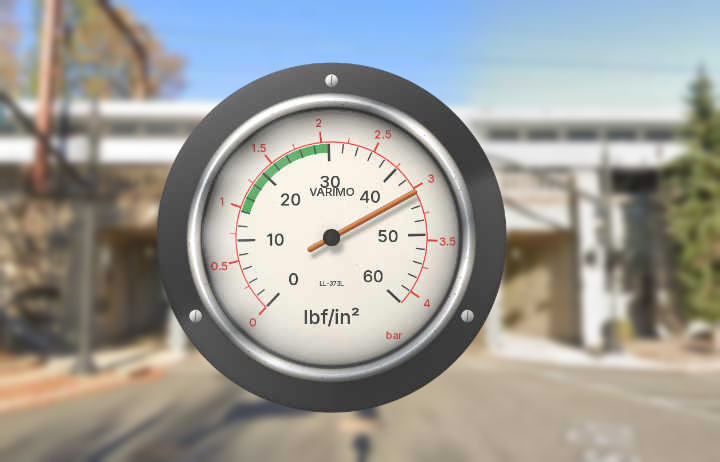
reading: psi 44
